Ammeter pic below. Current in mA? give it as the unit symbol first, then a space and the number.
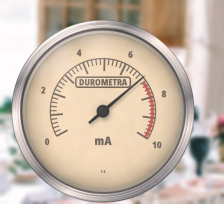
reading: mA 7
